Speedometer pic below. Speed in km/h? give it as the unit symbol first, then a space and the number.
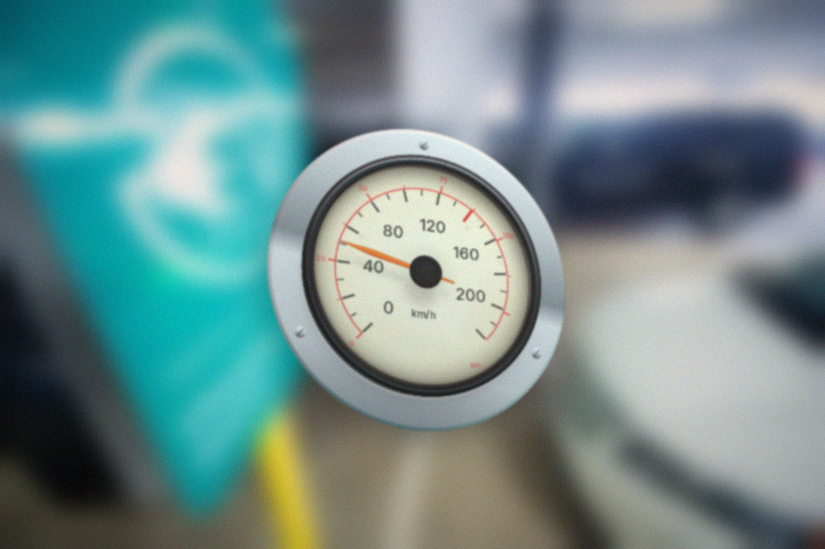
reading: km/h 50
